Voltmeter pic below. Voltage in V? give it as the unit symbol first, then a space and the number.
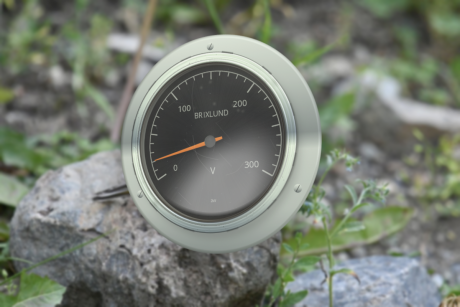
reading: V 20
